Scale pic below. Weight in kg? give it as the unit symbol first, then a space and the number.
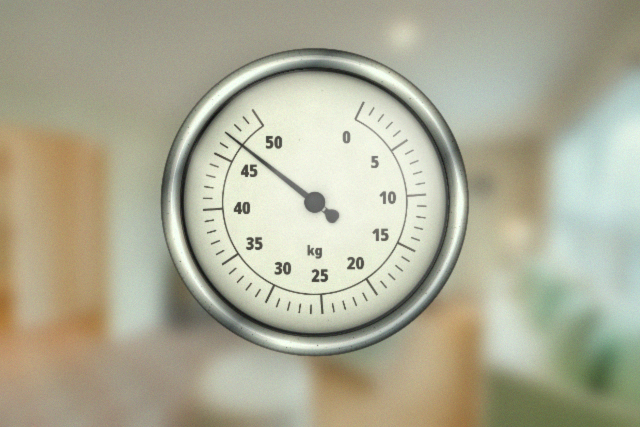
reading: kg 47
